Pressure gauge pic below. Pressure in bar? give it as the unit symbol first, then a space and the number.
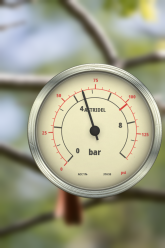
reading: bar 4.5
